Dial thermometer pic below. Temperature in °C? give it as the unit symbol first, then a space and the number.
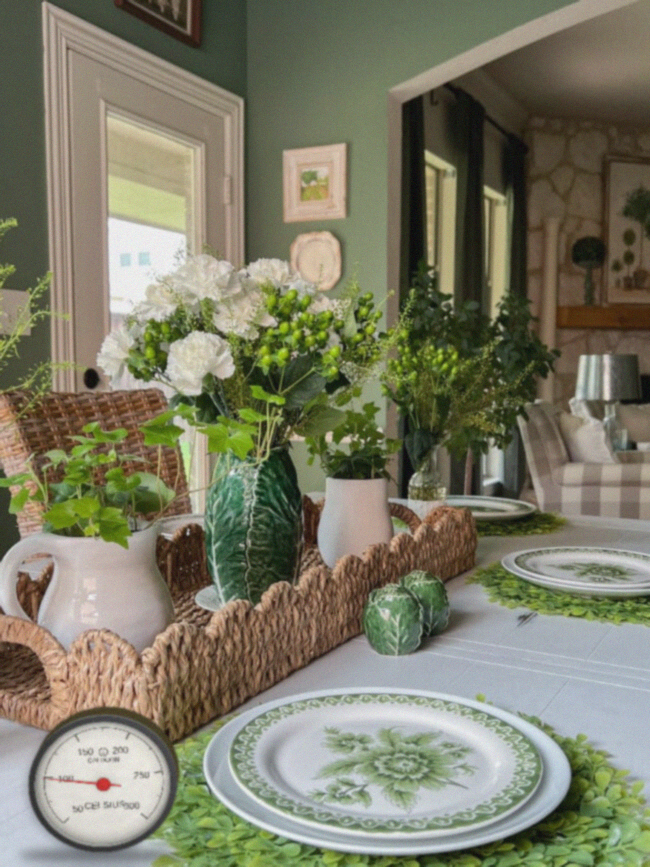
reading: °C 100
